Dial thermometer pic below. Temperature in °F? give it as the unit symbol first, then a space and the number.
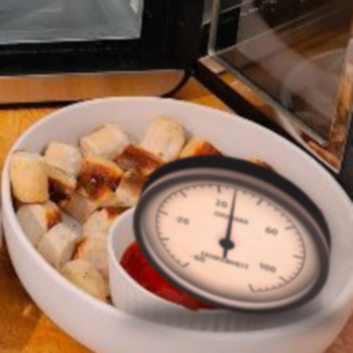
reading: °F 28
